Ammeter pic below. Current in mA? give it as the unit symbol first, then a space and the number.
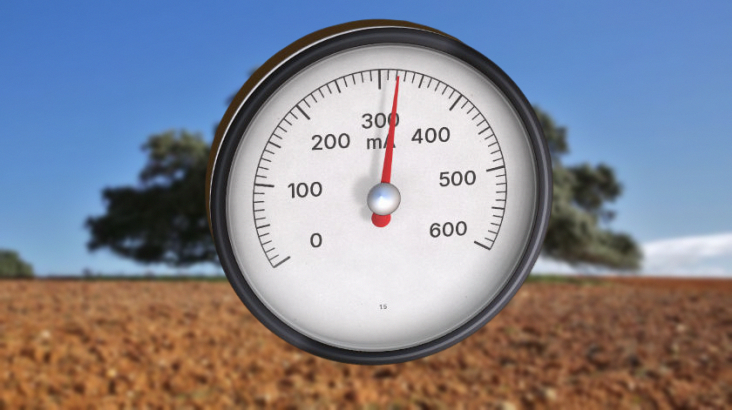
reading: mA 320
